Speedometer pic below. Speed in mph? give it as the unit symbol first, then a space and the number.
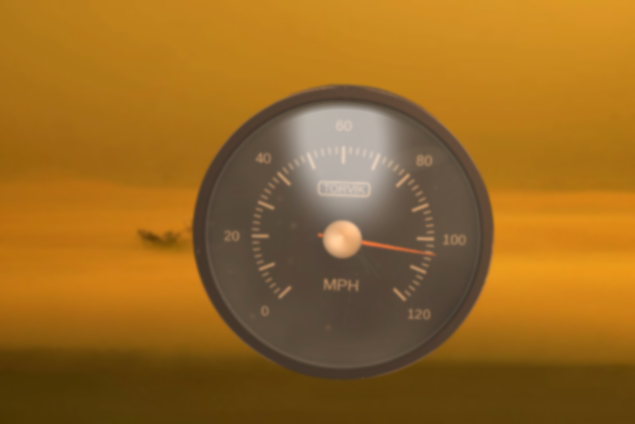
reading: mph 104
